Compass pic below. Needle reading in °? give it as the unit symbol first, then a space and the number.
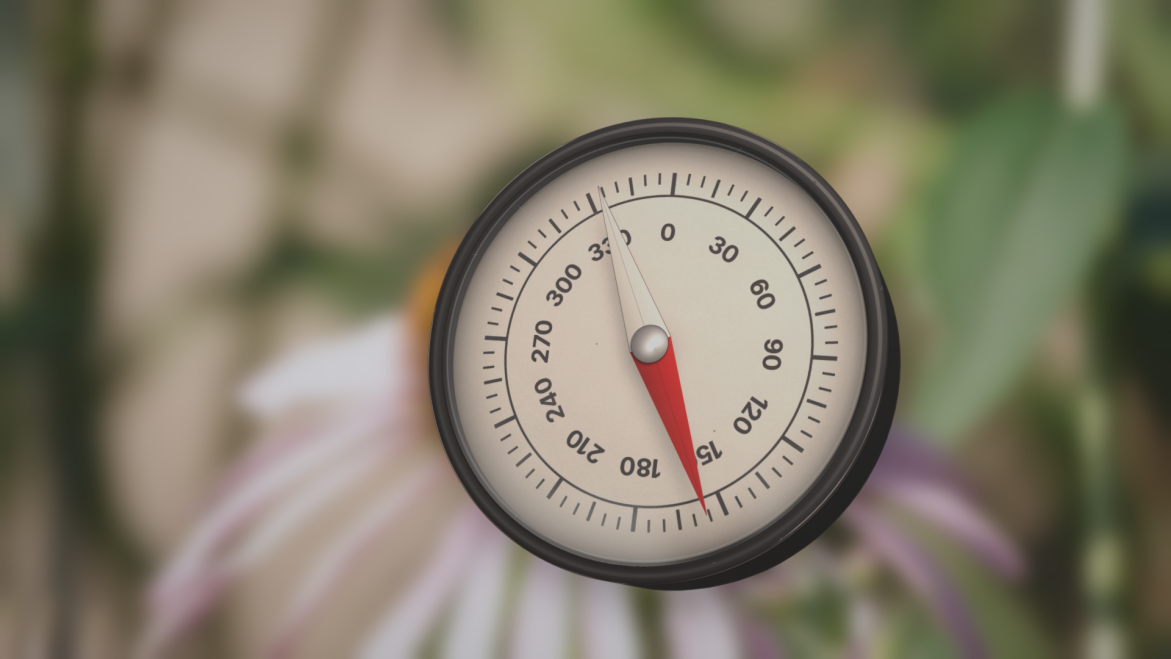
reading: ° 155
